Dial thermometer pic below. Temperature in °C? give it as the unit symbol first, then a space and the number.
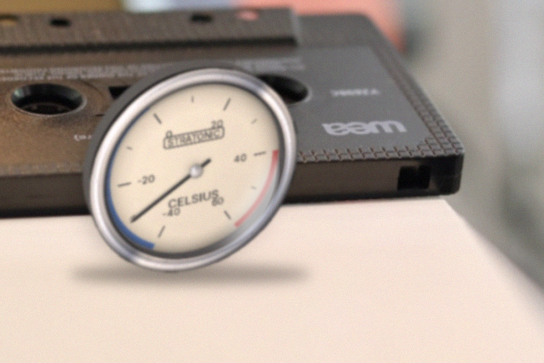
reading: °C -30
